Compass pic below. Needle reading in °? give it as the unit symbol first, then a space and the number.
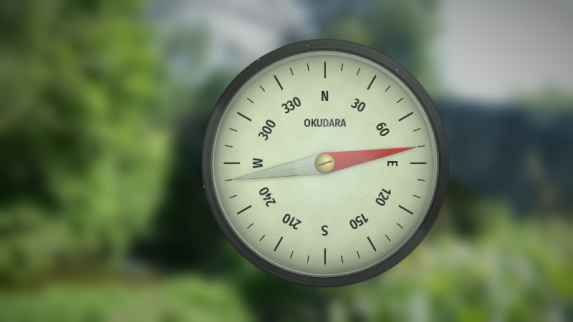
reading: ° 80
